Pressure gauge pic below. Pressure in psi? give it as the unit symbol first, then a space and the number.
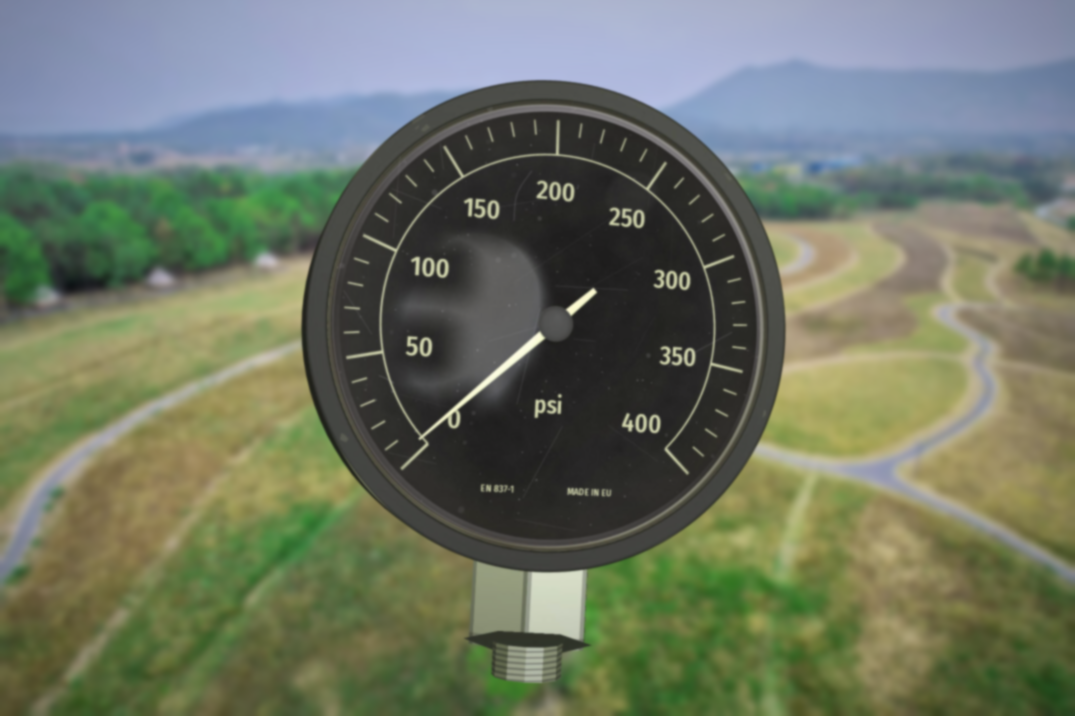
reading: psi 5
